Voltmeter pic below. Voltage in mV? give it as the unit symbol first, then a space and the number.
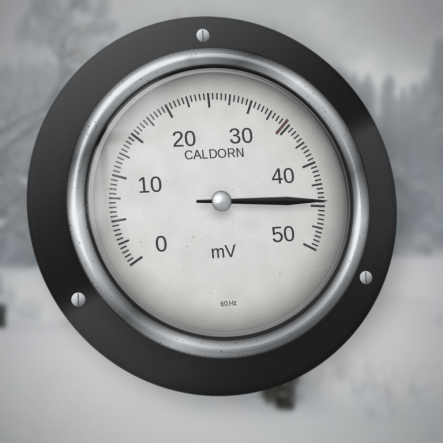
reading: mV 44.5
